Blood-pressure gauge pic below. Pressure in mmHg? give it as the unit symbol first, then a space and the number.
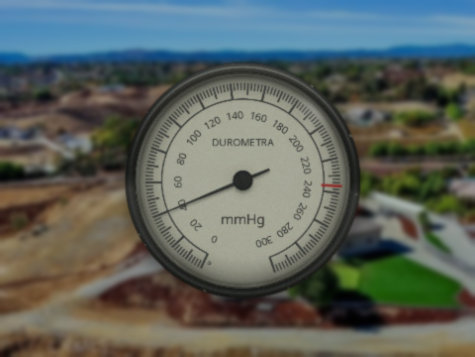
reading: mmHg 40
